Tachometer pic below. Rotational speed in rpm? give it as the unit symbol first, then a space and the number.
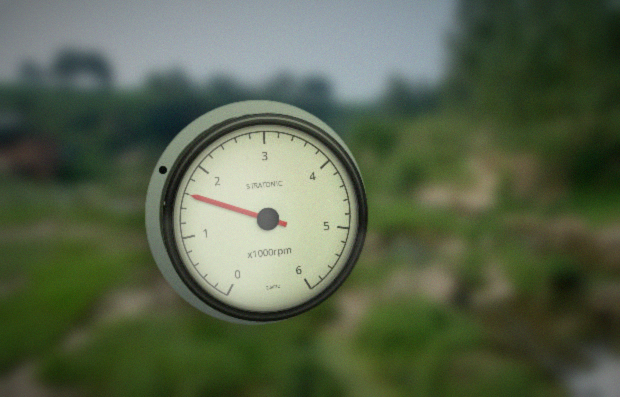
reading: rpm 1600
